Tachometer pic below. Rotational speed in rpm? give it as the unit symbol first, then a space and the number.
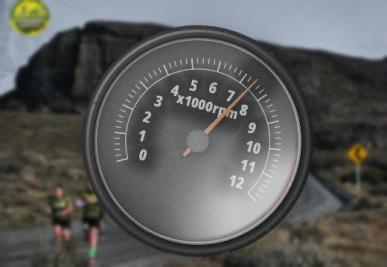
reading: rpm 7400
